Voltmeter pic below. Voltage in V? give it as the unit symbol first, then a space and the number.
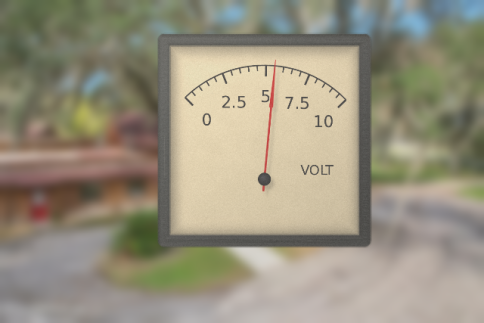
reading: V 5.5
